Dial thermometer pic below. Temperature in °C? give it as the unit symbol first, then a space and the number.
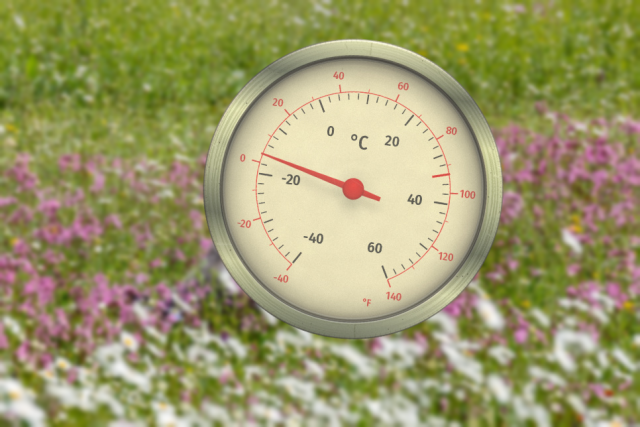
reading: °C -16
